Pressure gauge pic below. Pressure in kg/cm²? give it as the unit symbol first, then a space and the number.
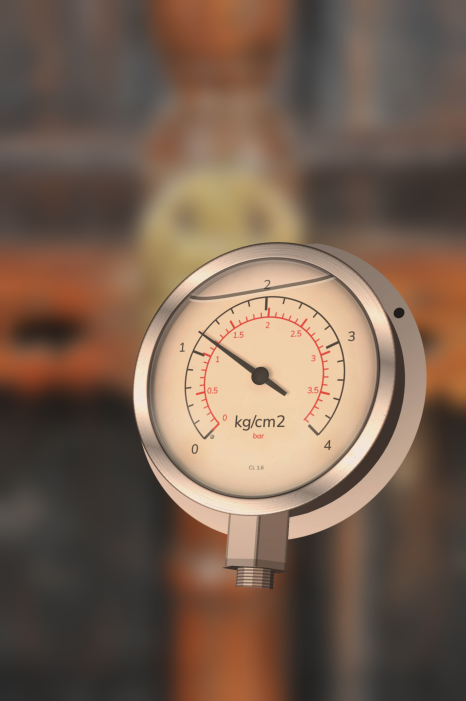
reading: kg/cm² 1.2
